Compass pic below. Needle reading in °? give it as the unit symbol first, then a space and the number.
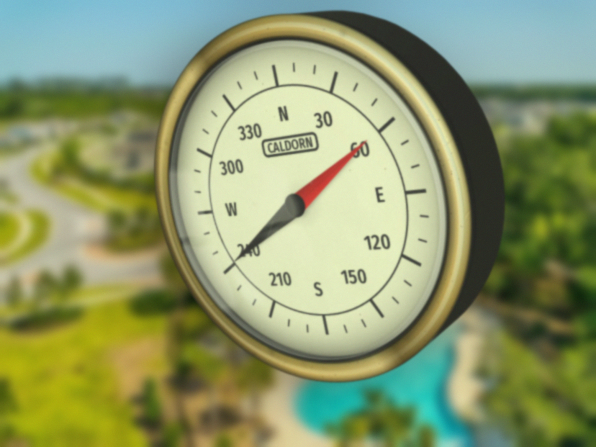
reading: ° 60
